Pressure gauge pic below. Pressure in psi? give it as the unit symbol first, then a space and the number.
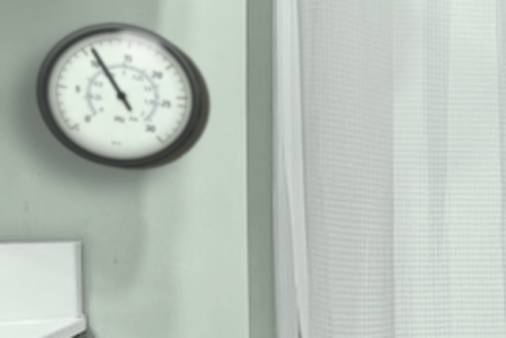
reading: psi 11
